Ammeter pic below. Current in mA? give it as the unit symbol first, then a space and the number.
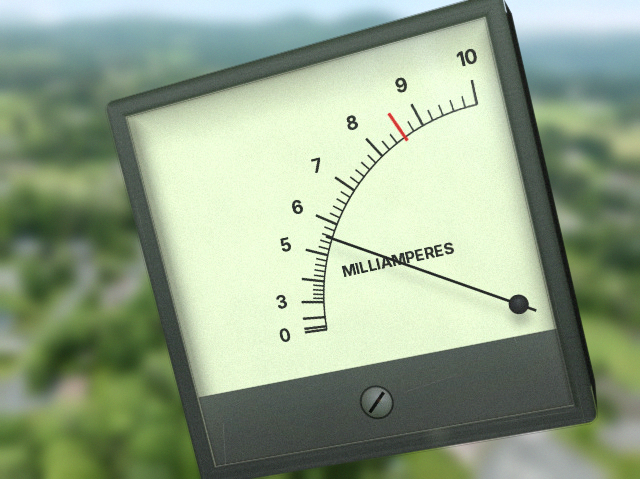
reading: mA 5.6
